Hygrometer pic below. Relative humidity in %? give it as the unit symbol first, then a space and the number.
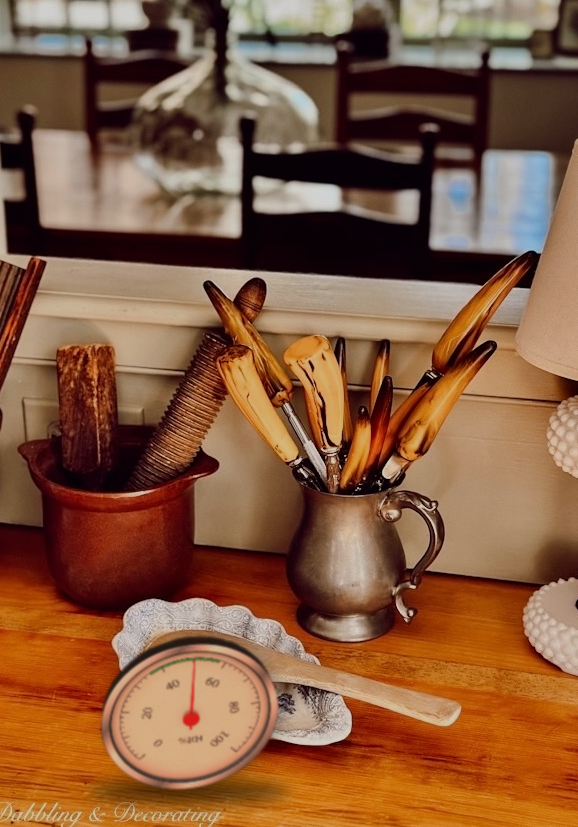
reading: % 50
